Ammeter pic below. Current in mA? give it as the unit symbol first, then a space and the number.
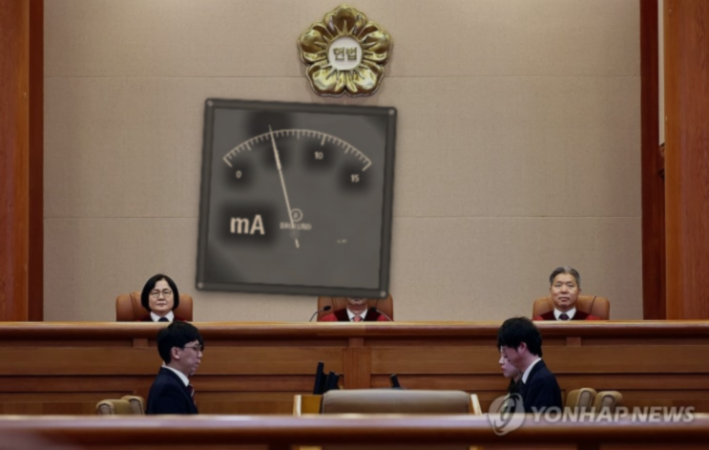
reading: mA 5
